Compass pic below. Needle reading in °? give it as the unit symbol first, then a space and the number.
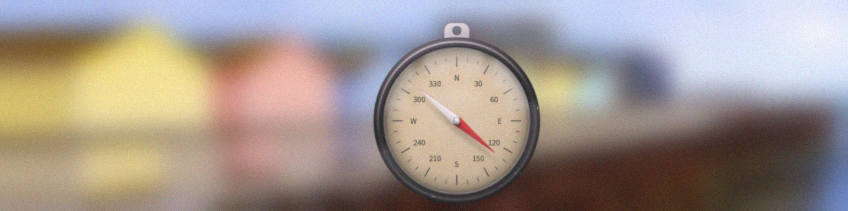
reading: ° 130
